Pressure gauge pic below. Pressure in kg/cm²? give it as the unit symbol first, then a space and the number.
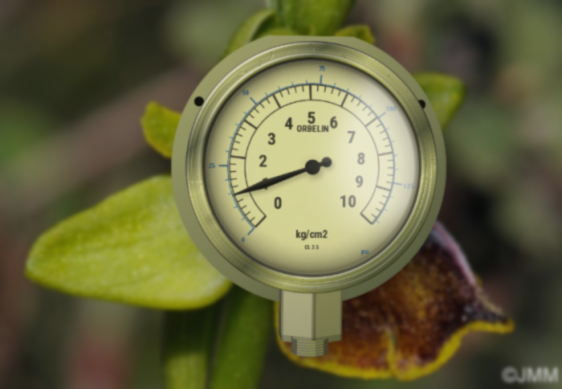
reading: kg/cm² 1
